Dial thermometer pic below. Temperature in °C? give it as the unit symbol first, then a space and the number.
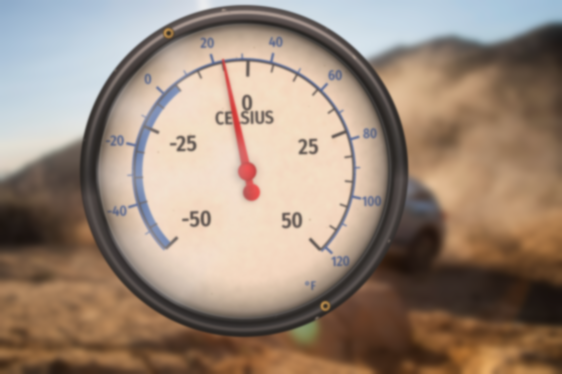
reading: °C -5
